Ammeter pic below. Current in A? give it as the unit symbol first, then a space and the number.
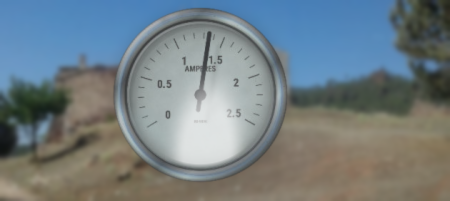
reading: A 1.35
